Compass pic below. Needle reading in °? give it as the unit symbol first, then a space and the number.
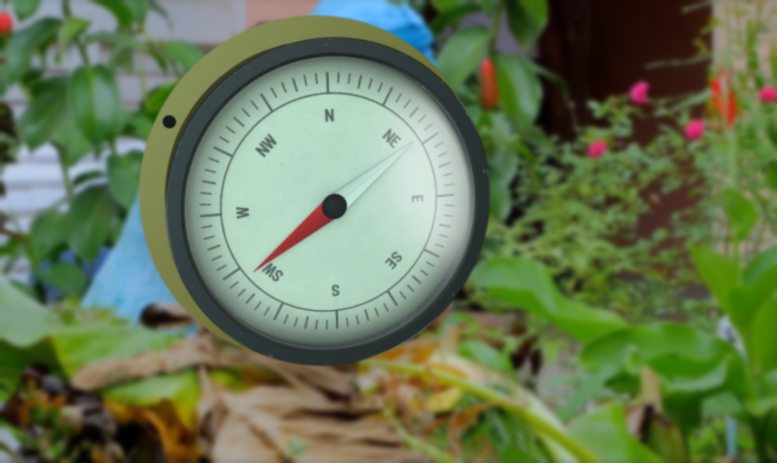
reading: ° 235
